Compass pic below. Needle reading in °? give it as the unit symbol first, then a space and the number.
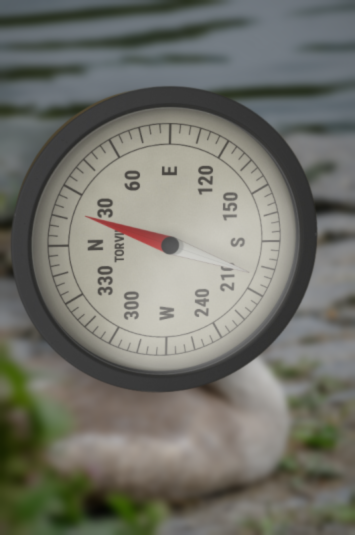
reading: ° 20
